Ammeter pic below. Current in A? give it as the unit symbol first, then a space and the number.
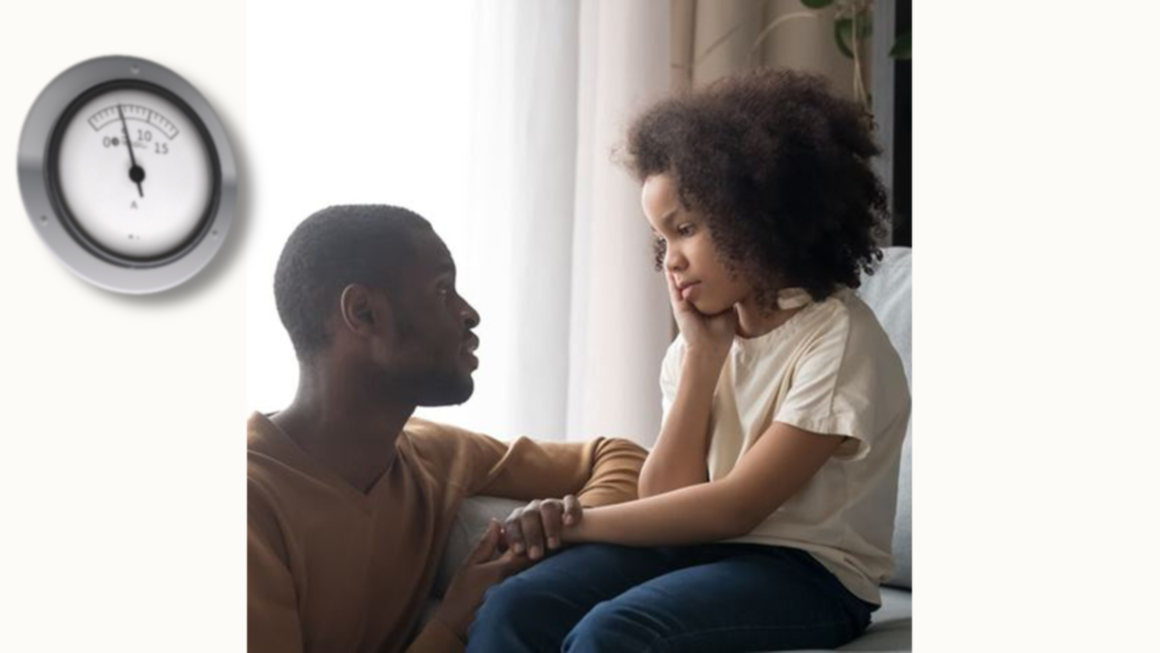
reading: A 5
